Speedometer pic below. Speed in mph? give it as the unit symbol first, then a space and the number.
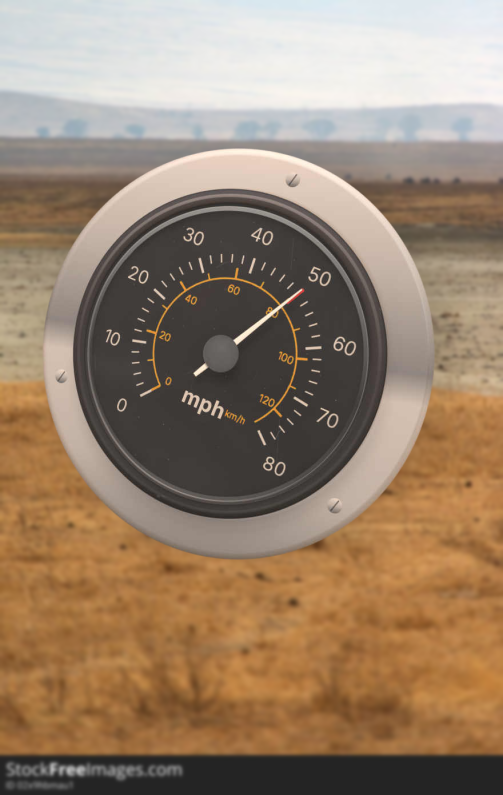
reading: mph 50
